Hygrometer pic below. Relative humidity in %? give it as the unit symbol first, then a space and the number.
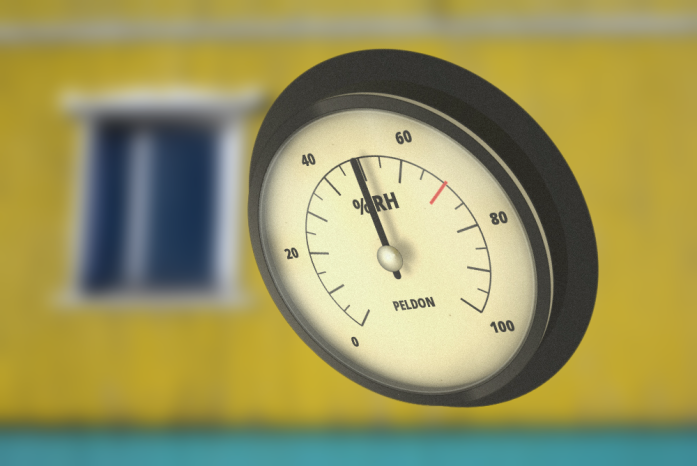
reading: % 50
